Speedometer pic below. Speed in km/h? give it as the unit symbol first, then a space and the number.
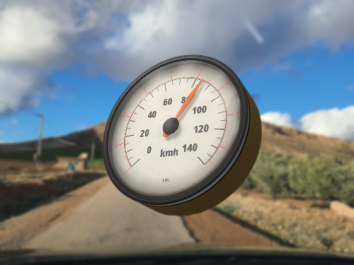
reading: km/h 85
